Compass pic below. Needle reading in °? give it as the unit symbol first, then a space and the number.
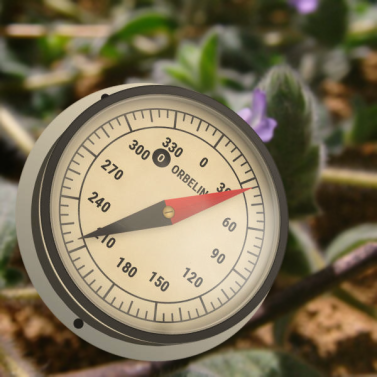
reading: ° 35
